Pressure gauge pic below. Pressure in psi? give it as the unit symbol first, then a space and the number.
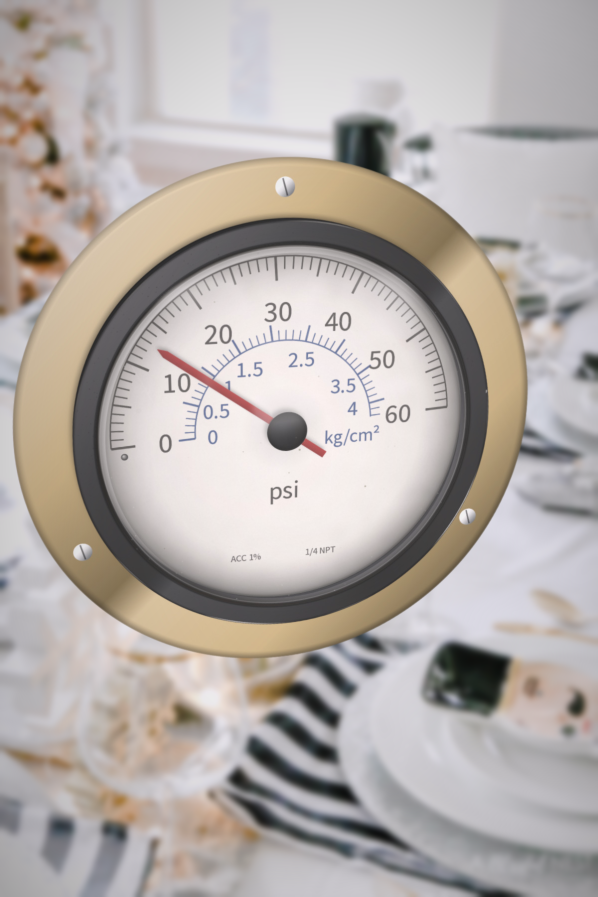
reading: psi 13
